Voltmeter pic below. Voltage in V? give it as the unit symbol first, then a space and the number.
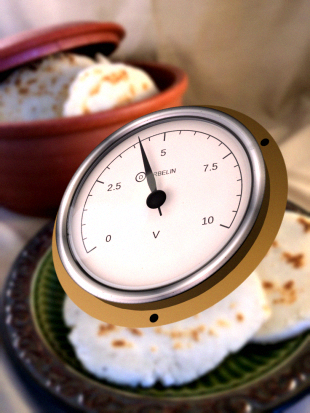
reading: V 4.25
